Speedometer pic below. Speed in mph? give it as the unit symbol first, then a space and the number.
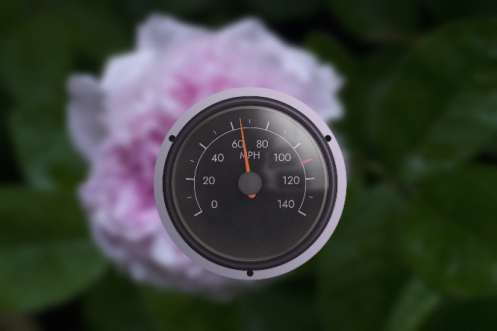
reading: mph 65
